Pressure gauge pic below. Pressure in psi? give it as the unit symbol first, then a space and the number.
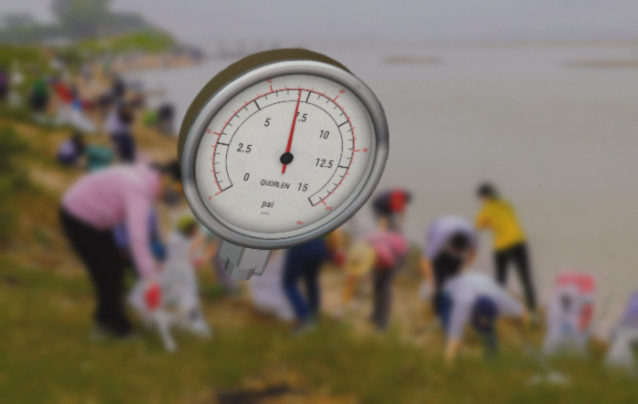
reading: psi 7
